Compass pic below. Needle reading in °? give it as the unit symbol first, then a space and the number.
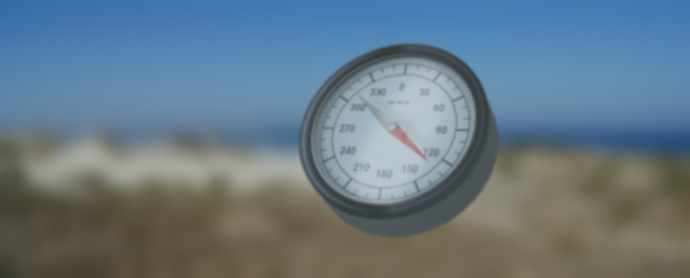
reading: ° 130
